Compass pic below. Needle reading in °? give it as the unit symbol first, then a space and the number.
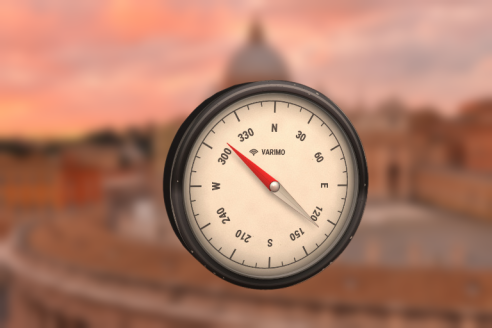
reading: ° 310
